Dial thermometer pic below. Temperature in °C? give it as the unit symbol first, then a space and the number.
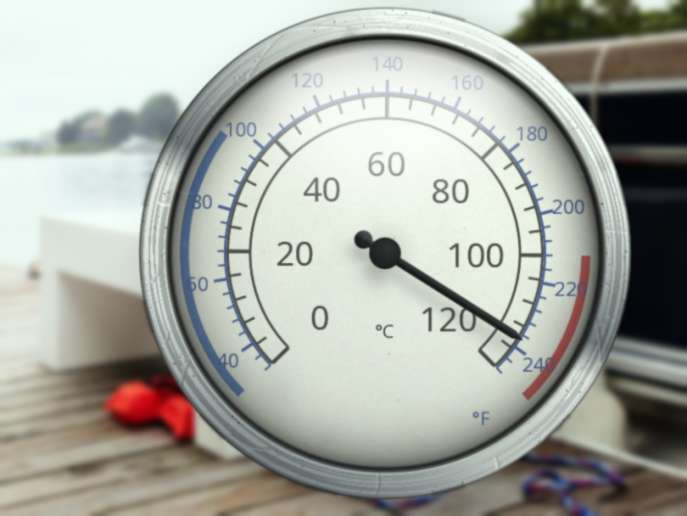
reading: °C 114
